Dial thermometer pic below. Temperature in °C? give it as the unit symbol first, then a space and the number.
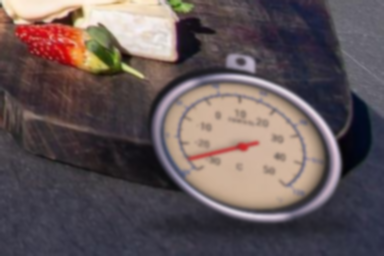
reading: °C -25
